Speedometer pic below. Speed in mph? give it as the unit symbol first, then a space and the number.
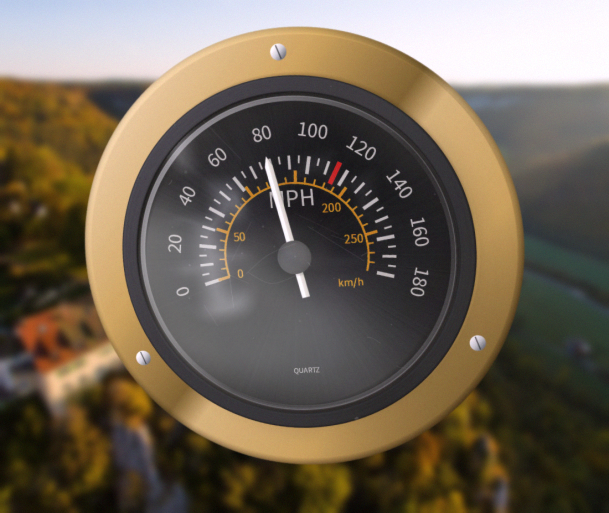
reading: mph 80
